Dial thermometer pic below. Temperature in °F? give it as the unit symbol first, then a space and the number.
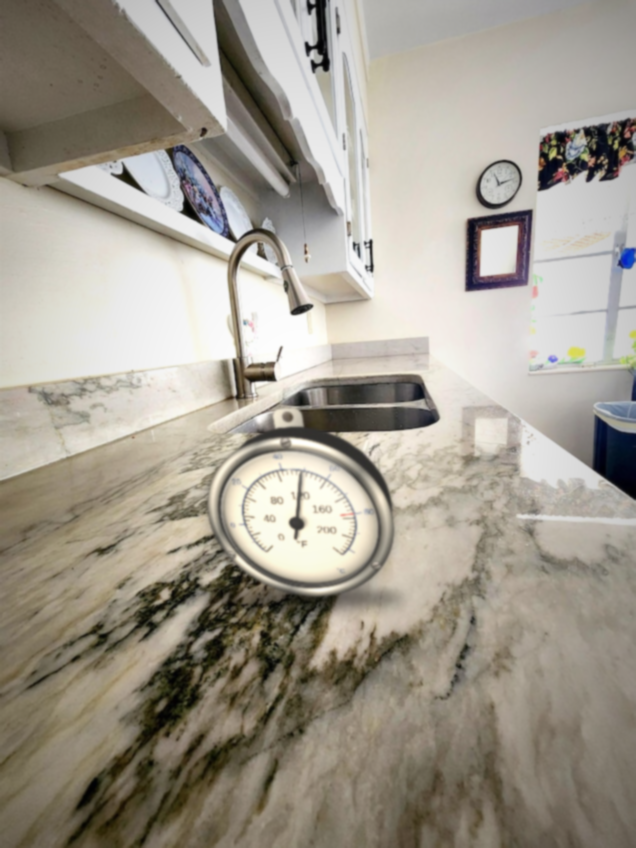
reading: °F 120
